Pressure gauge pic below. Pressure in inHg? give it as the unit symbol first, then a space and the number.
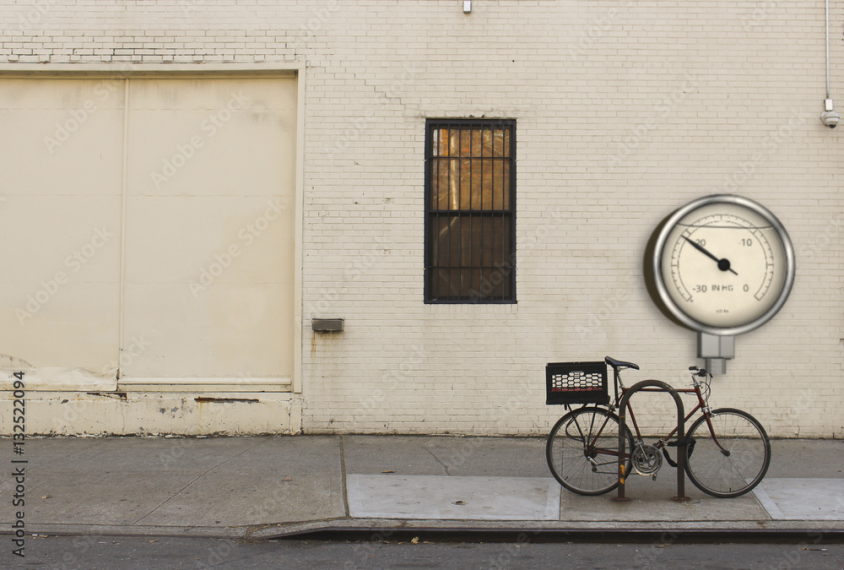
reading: inHg -21
